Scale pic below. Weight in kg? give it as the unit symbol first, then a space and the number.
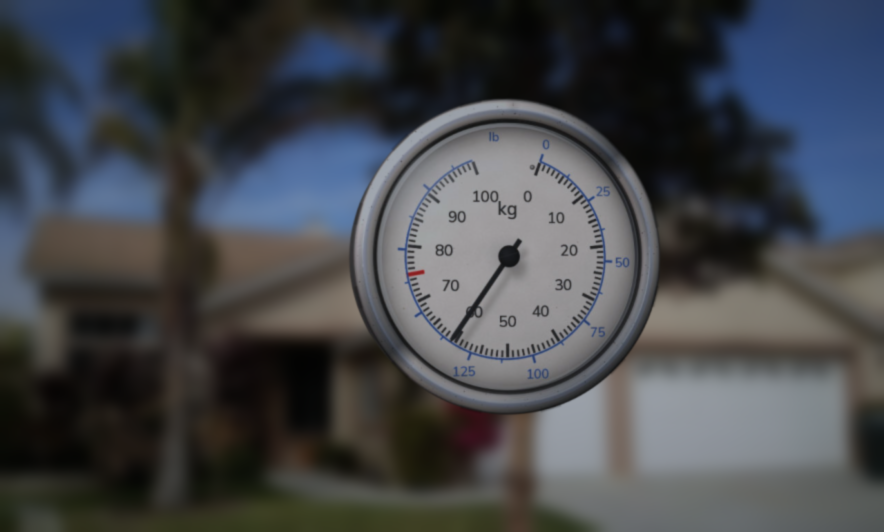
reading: kg 61
